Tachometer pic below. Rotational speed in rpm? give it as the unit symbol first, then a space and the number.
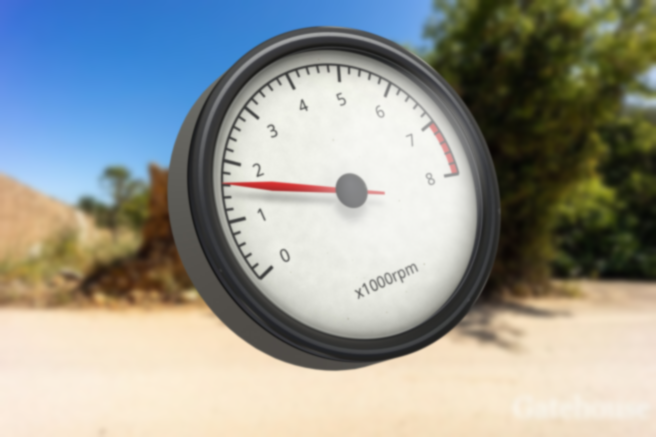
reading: rpm 1600
